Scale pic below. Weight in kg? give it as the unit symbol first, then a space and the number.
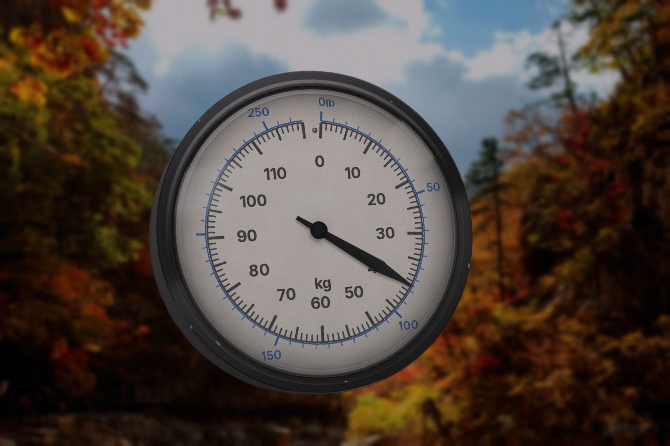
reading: kg 40
